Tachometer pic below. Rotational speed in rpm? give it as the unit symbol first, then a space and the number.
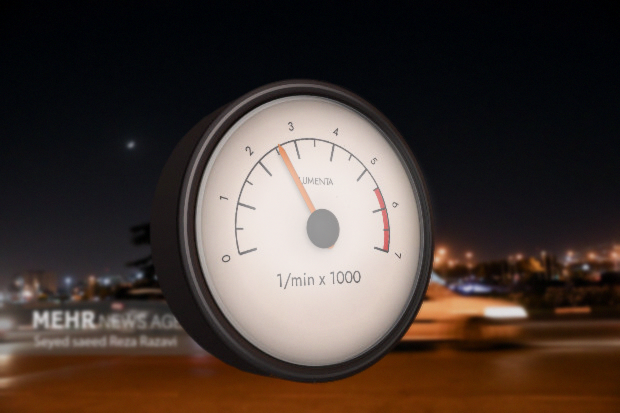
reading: rpm 2500
